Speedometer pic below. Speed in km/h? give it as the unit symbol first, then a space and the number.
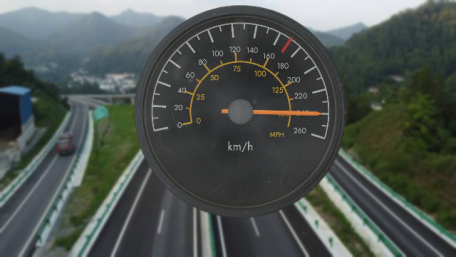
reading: km/h 240
